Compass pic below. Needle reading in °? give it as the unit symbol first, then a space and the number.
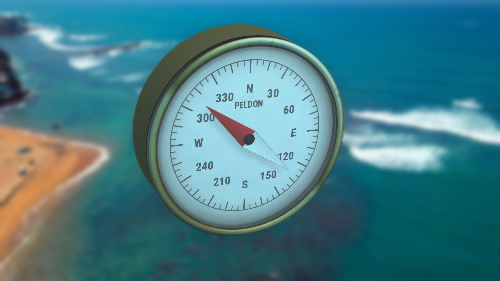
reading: ° 310
